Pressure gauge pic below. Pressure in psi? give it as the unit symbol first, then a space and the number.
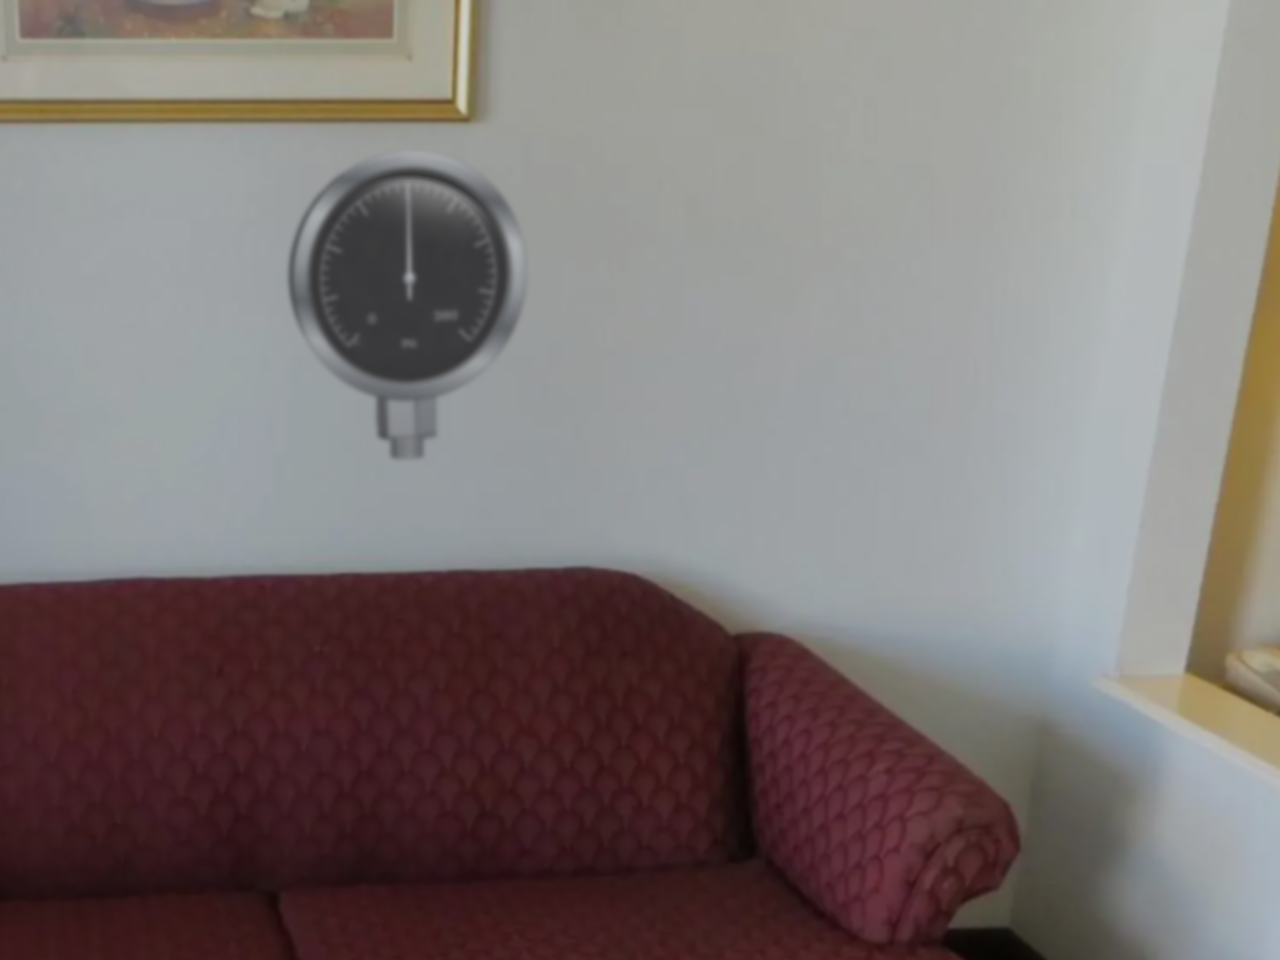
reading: psi 100
